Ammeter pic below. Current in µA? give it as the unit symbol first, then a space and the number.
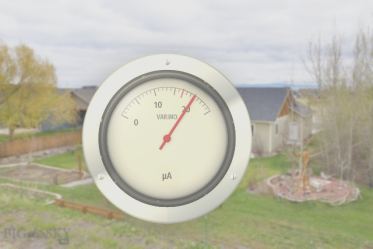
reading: µA 20
